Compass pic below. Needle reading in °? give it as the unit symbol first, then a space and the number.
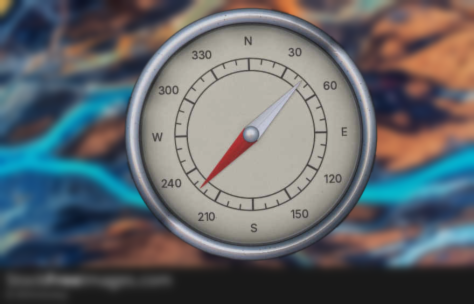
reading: ° 225
